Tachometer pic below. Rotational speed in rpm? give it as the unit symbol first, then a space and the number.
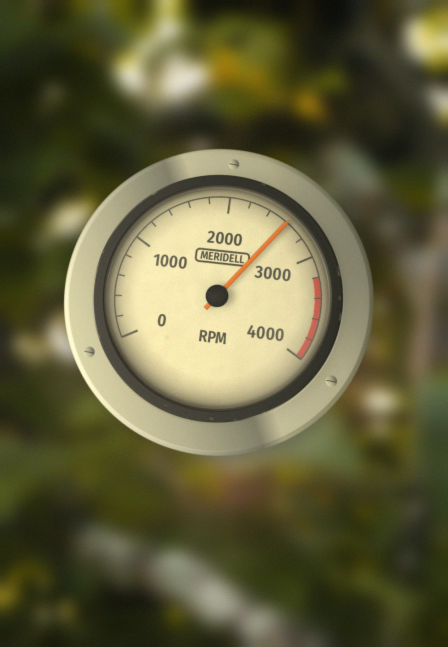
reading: rpm 2600
